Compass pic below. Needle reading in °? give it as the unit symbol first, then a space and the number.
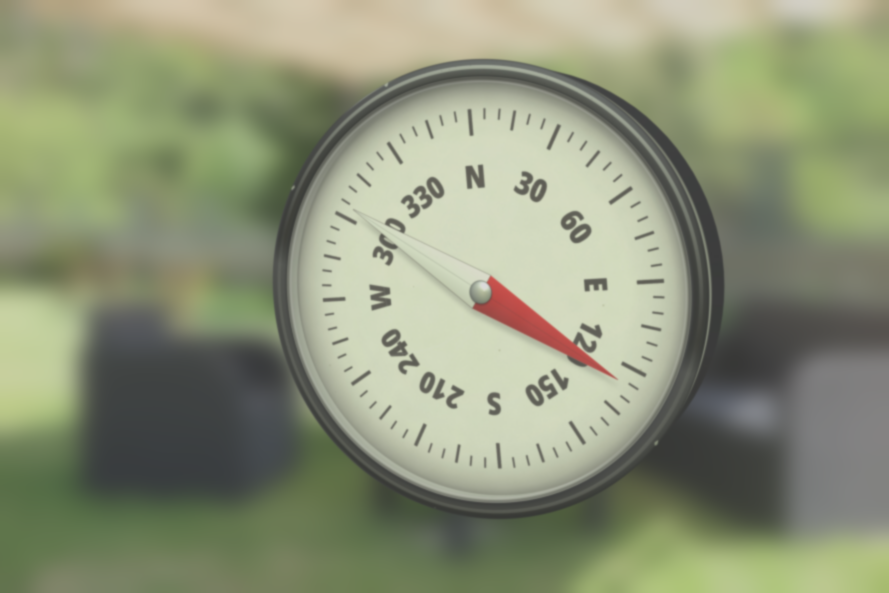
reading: ° 125
